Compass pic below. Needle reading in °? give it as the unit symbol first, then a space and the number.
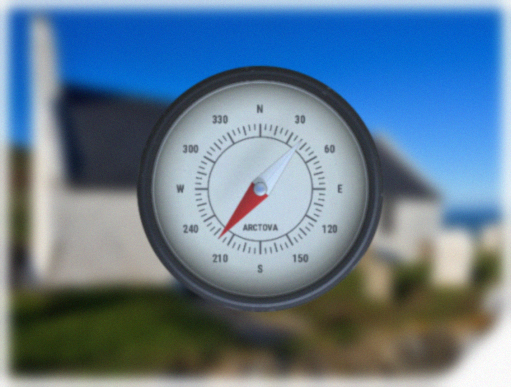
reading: ° 220
